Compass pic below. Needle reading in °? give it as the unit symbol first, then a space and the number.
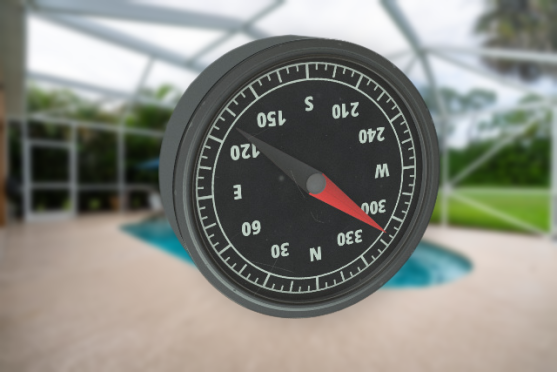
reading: ° 310
